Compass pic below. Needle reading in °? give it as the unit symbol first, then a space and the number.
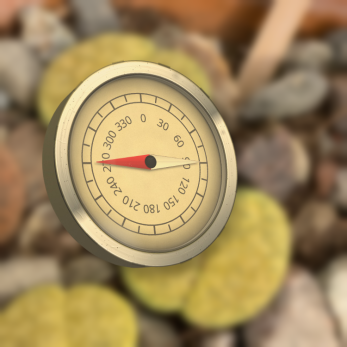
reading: ° 270
